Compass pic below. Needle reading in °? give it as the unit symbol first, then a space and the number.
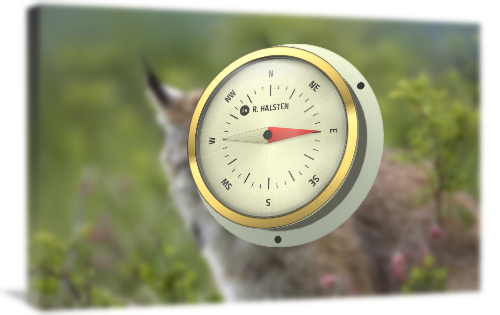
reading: ° 90
